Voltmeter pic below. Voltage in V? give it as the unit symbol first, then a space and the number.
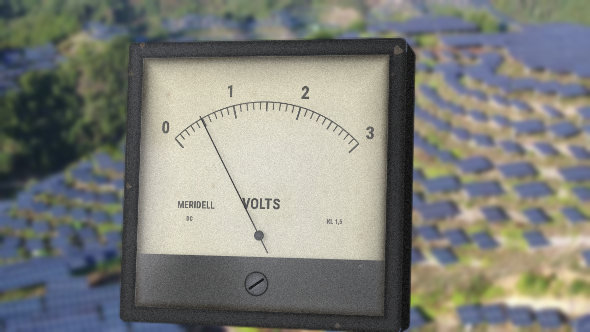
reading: V 0.5
